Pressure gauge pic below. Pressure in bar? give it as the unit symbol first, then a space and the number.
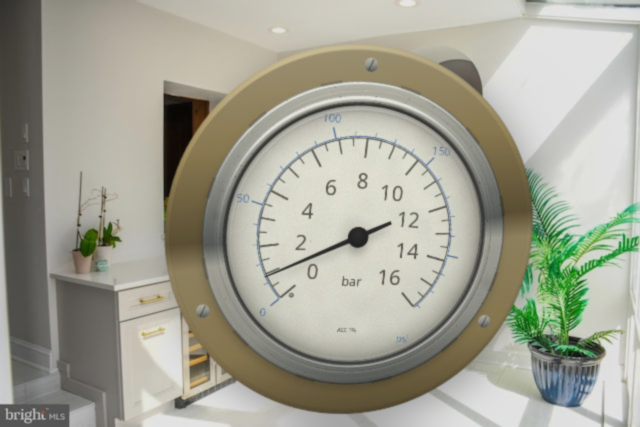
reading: bar 1
